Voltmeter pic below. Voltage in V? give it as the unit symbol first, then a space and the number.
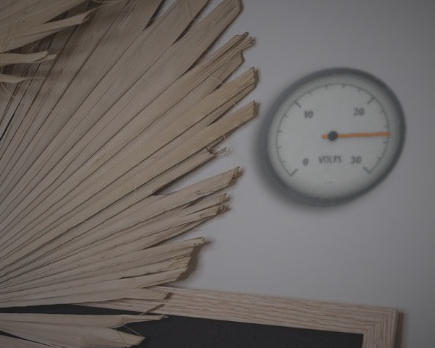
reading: V 25
